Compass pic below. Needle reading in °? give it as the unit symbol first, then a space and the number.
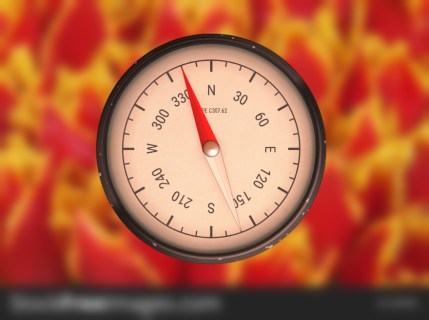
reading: ° 340
